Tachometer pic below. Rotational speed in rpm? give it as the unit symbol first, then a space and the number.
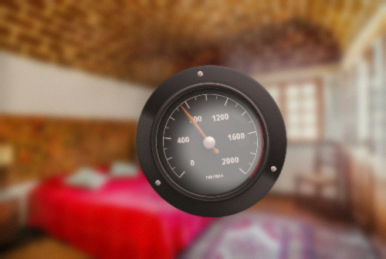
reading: rpm 750
